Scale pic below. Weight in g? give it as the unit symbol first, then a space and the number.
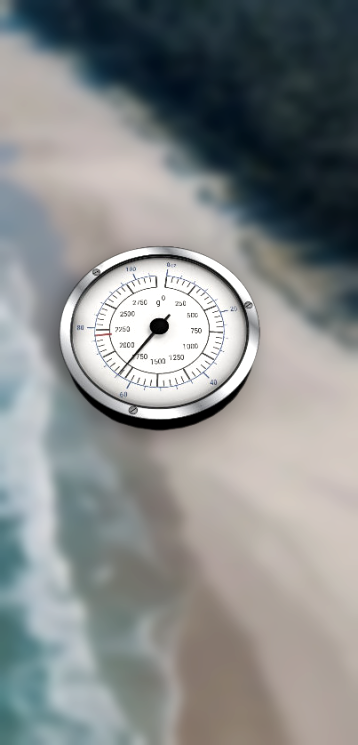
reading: g 1800
